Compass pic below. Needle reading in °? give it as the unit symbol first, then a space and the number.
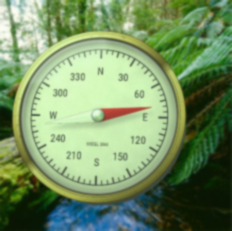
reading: ° 80
